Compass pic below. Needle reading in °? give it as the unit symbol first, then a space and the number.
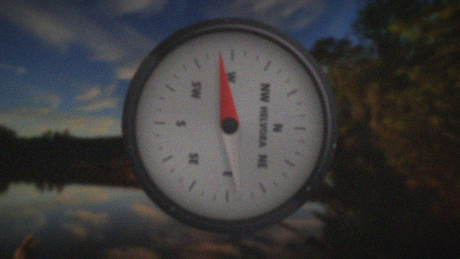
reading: ° 260
